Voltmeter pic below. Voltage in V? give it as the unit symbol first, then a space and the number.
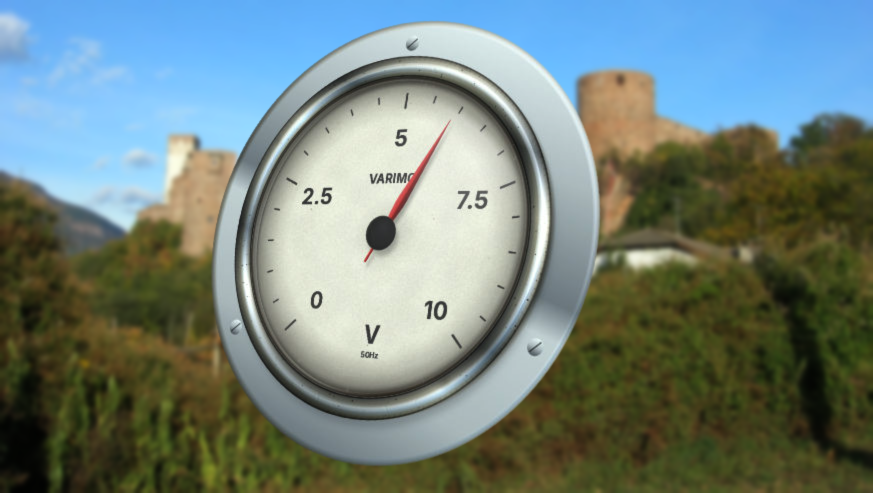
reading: V 6
